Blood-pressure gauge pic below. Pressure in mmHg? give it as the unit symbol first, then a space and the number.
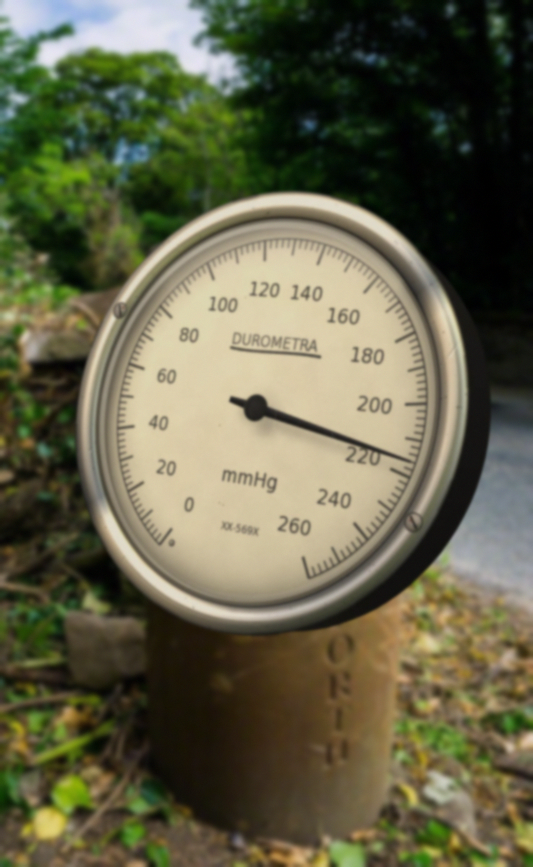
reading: mmHg 216
